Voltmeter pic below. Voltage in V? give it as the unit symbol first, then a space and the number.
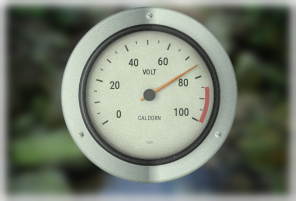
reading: V 75
